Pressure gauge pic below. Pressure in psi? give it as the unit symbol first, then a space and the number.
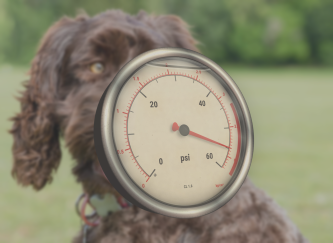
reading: psi 55
